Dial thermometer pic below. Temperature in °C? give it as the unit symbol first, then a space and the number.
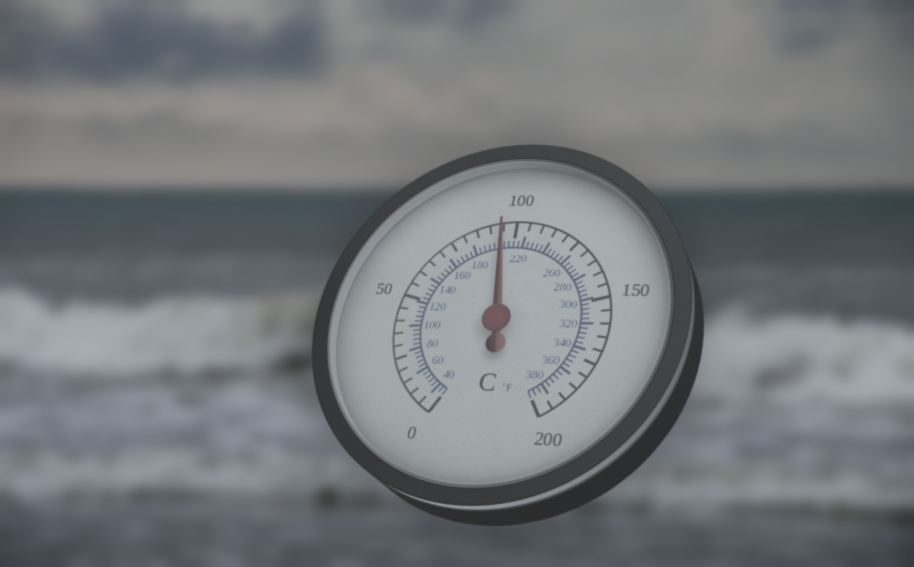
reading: °C 95
